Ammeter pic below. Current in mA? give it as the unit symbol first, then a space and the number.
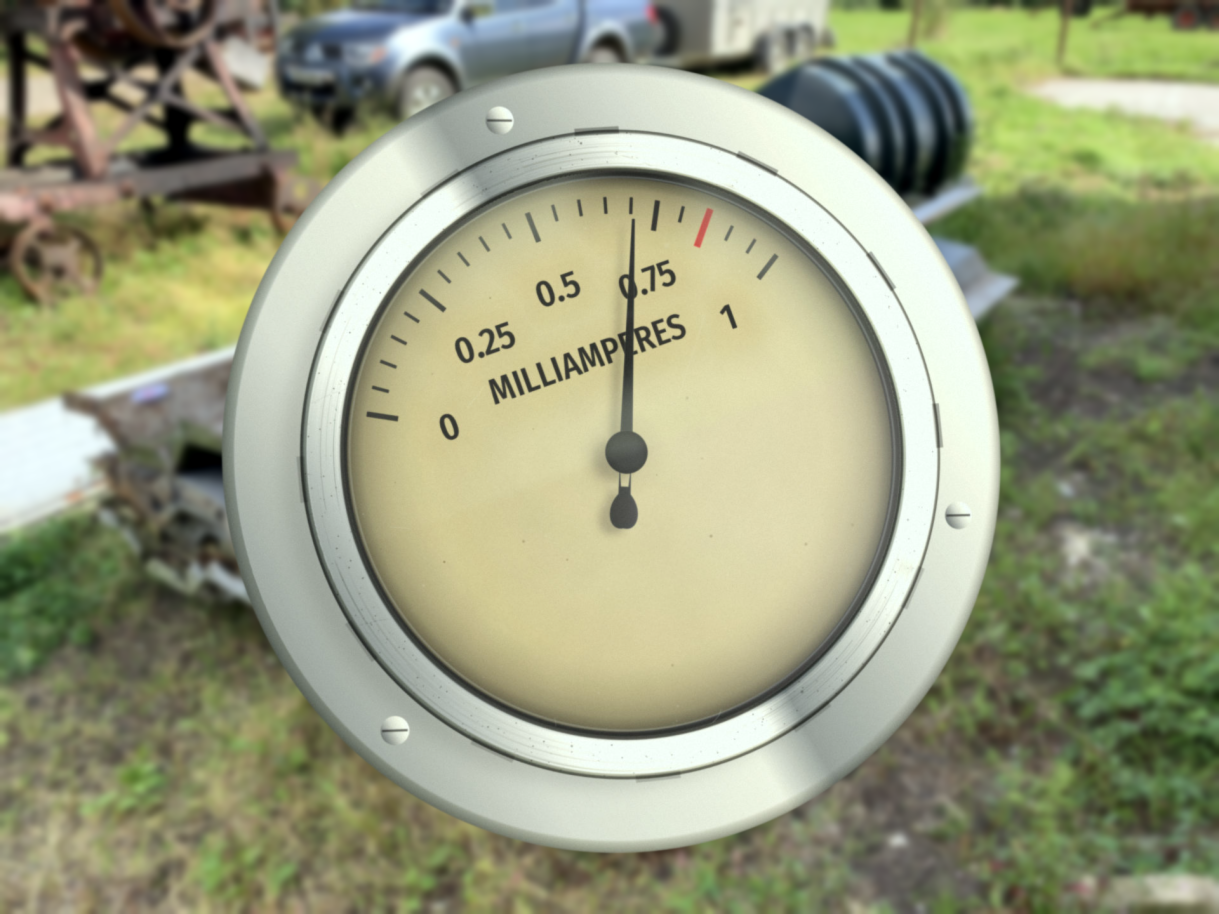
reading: mA 0.7
